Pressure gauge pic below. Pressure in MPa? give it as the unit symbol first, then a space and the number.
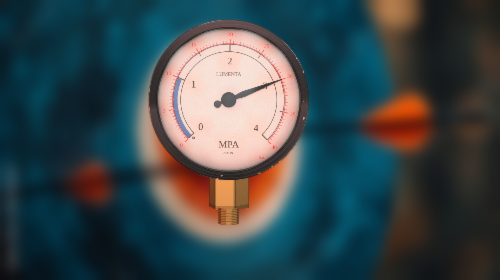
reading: MPa 3
